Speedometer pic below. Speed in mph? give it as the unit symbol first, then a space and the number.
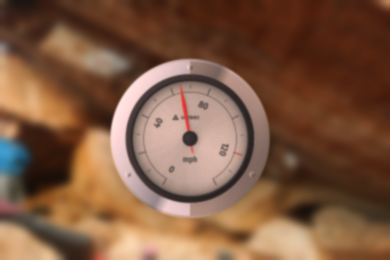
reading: mph 65
